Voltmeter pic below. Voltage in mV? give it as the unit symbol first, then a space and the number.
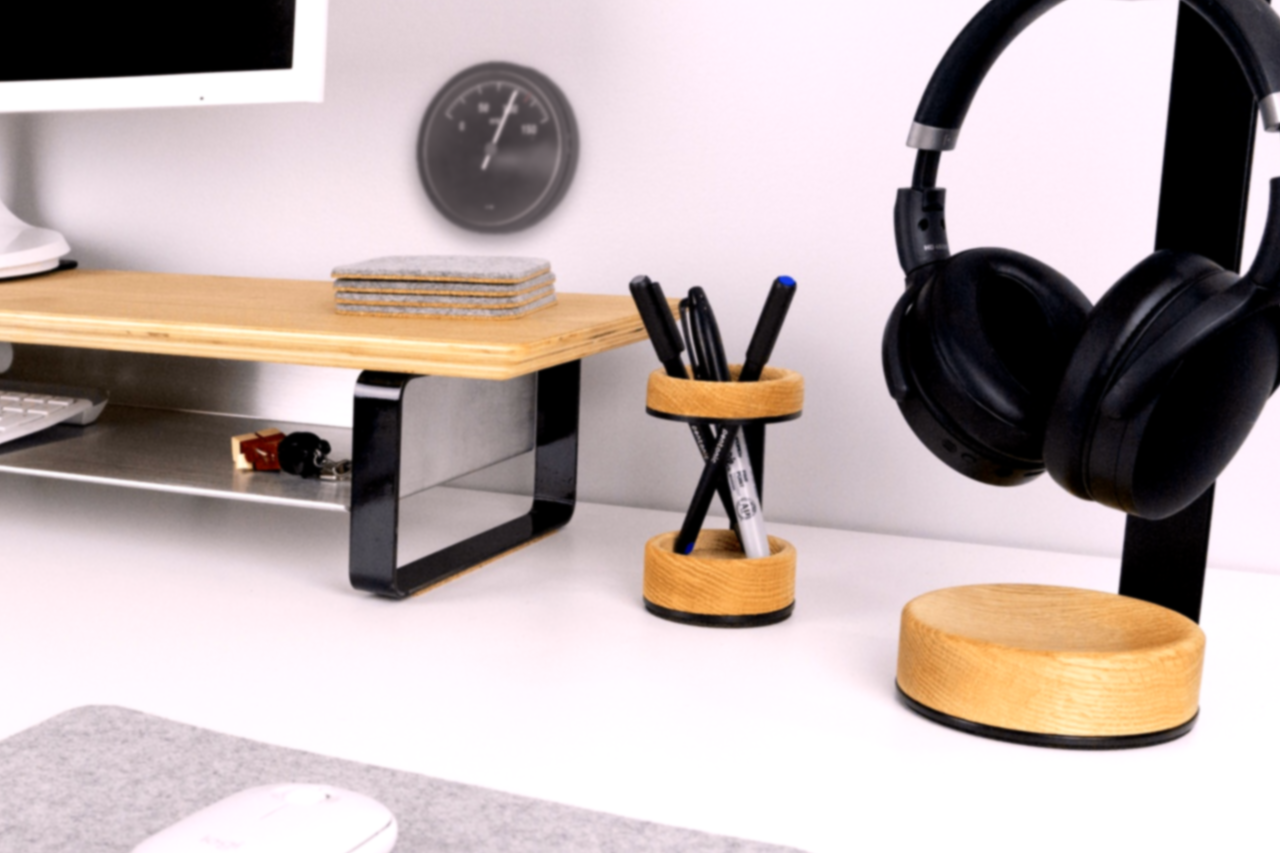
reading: mV 100
